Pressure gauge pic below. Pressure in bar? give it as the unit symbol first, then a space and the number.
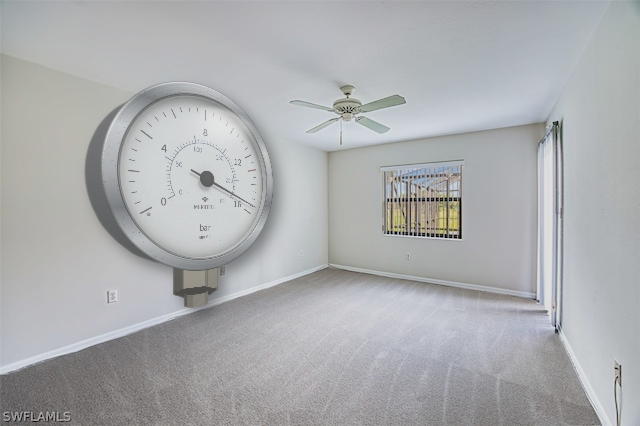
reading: bar 15.5
